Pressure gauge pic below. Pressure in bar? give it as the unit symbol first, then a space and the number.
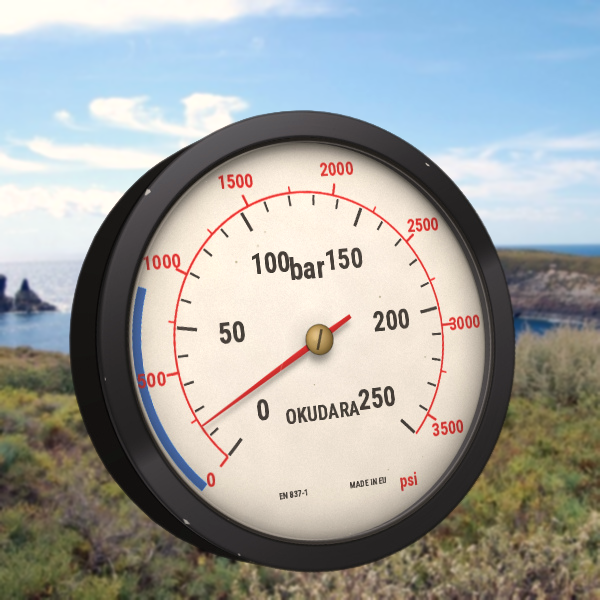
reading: bar 15
